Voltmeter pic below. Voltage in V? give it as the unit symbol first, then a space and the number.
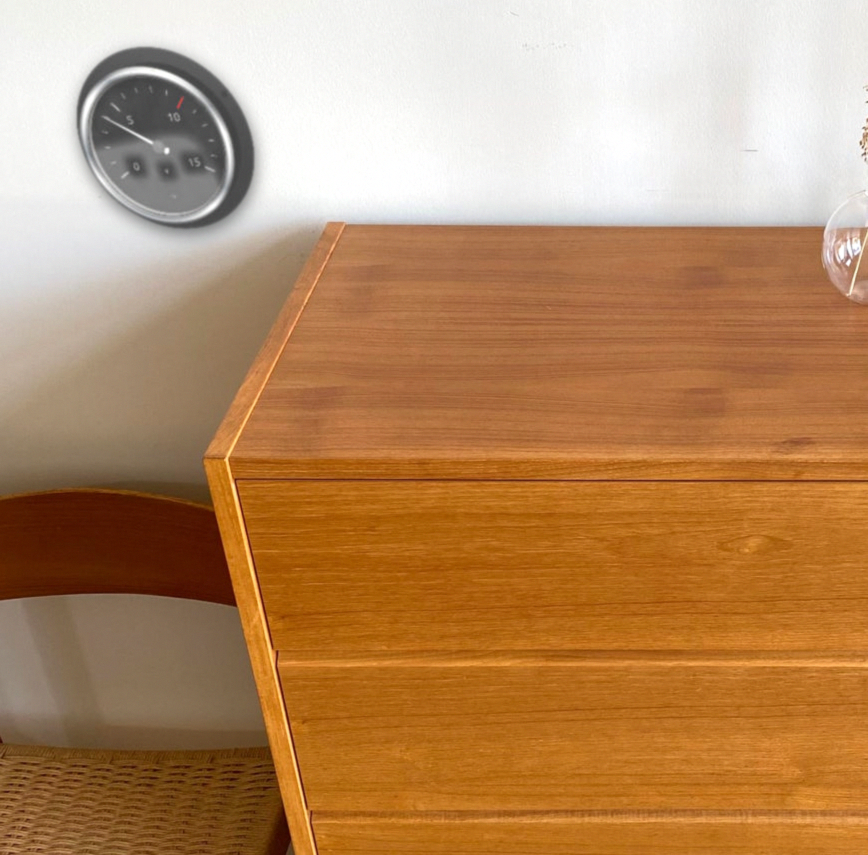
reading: V 4
